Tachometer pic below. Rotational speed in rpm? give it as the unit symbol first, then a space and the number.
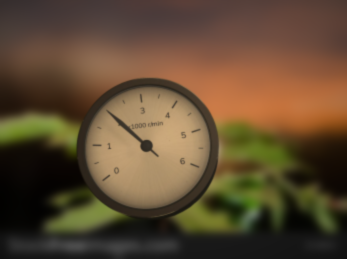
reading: rpm 2000
